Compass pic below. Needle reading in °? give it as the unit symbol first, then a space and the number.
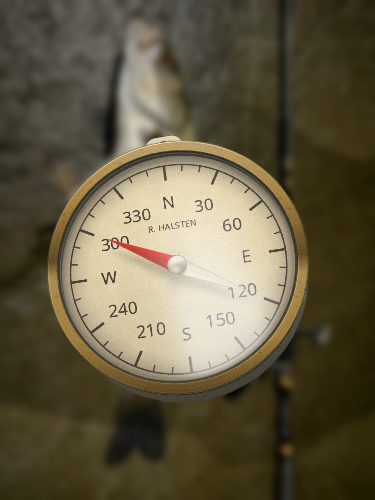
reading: ° 300
